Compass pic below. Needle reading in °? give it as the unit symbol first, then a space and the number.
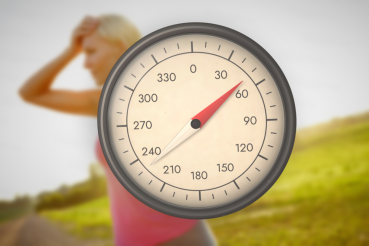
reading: ° 50
